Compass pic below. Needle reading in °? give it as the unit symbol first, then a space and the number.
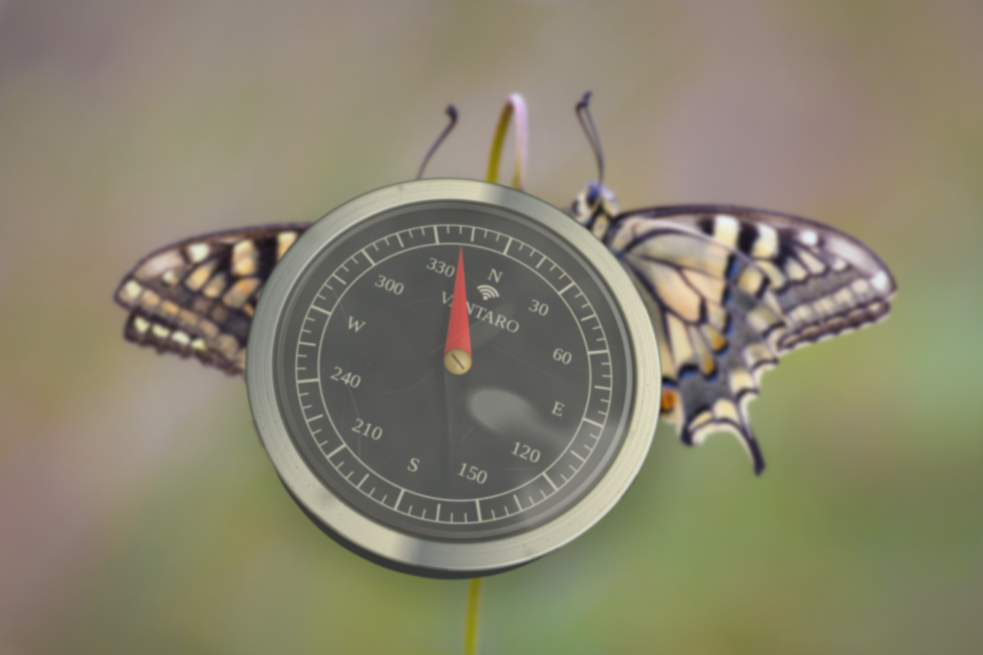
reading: ° 340
